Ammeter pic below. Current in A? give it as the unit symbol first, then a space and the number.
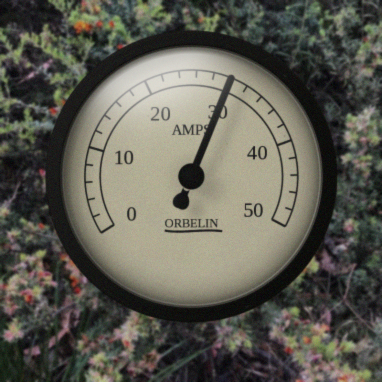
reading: A 30
